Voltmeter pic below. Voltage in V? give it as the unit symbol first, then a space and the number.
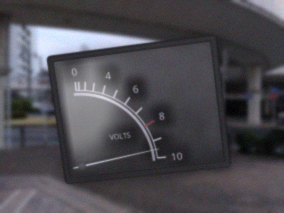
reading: V 9.5
